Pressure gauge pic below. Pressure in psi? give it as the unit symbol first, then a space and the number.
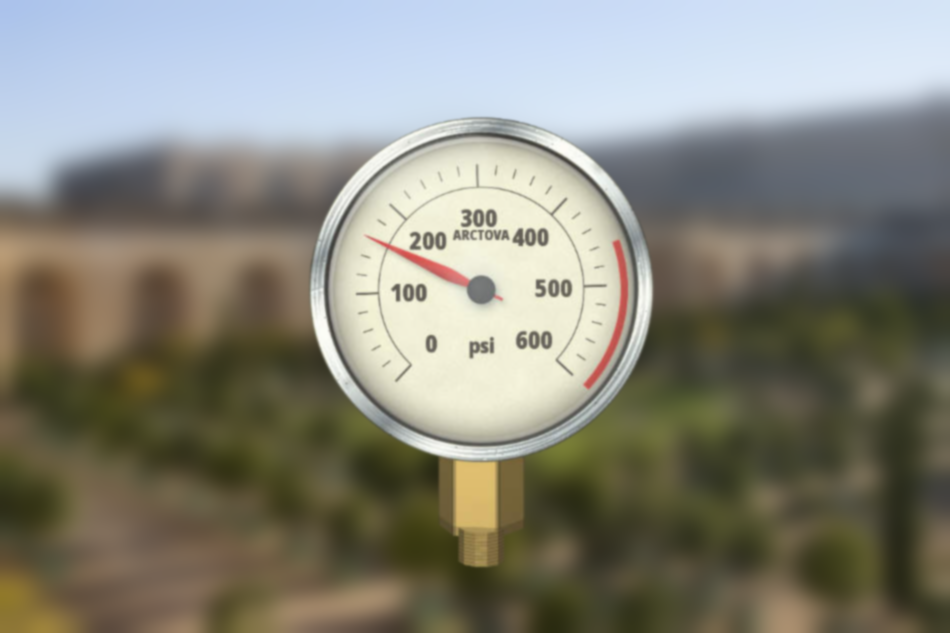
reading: psi 160
